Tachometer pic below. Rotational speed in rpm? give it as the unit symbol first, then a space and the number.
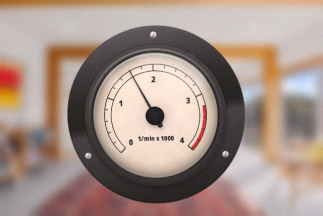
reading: rpm 1600
